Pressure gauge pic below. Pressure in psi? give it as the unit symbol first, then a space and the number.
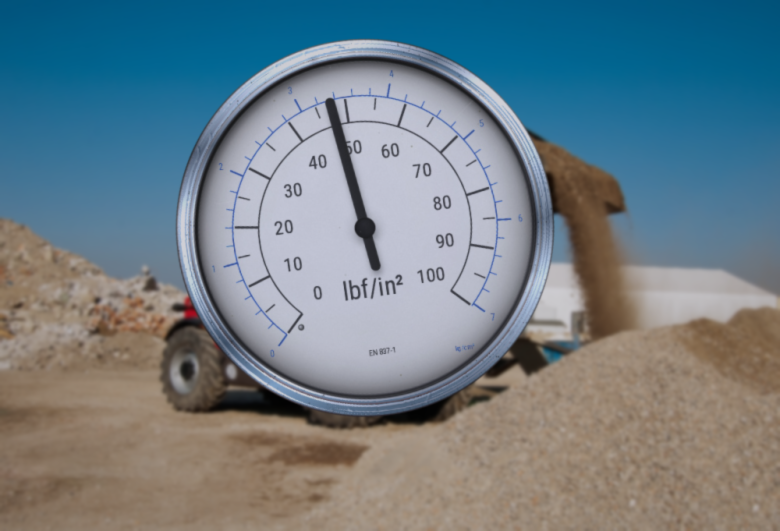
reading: psi 47.5
